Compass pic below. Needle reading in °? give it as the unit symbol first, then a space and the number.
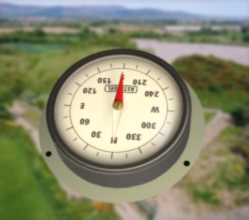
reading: ° 180
